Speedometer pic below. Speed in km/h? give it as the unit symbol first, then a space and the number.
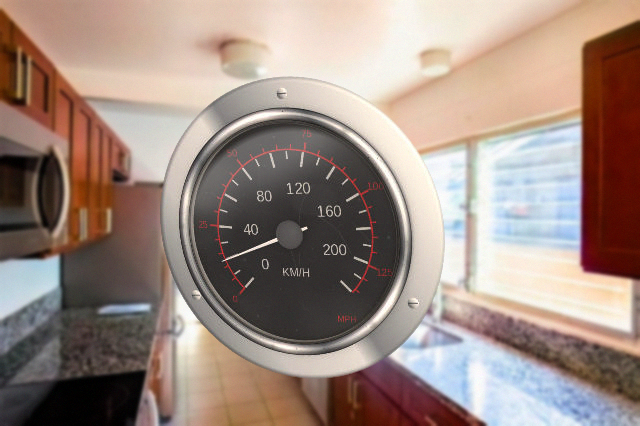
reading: km/h 20
